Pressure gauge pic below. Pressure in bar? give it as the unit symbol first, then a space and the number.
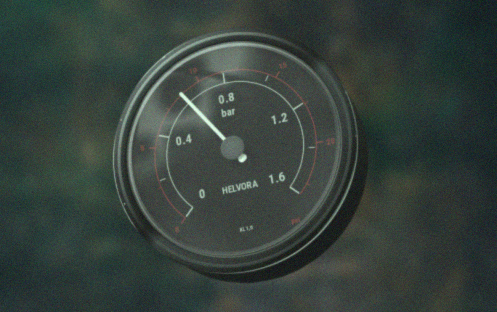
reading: bar 0.6
